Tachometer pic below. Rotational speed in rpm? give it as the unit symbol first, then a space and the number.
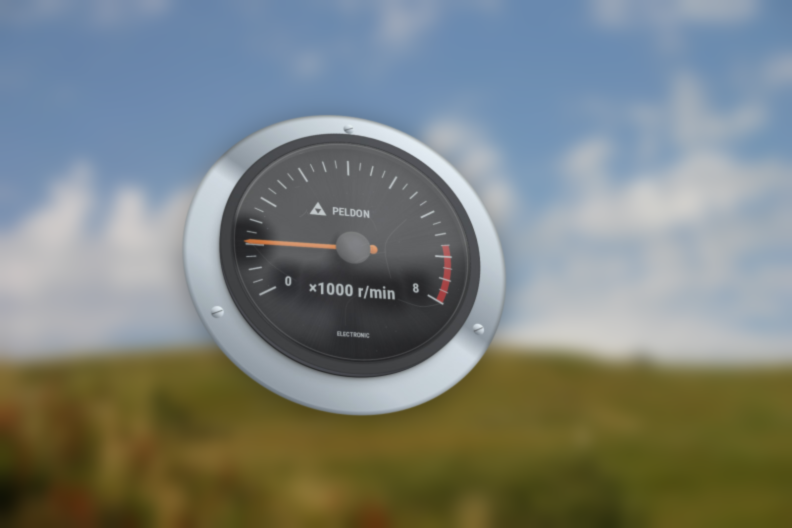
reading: rpm 1000
